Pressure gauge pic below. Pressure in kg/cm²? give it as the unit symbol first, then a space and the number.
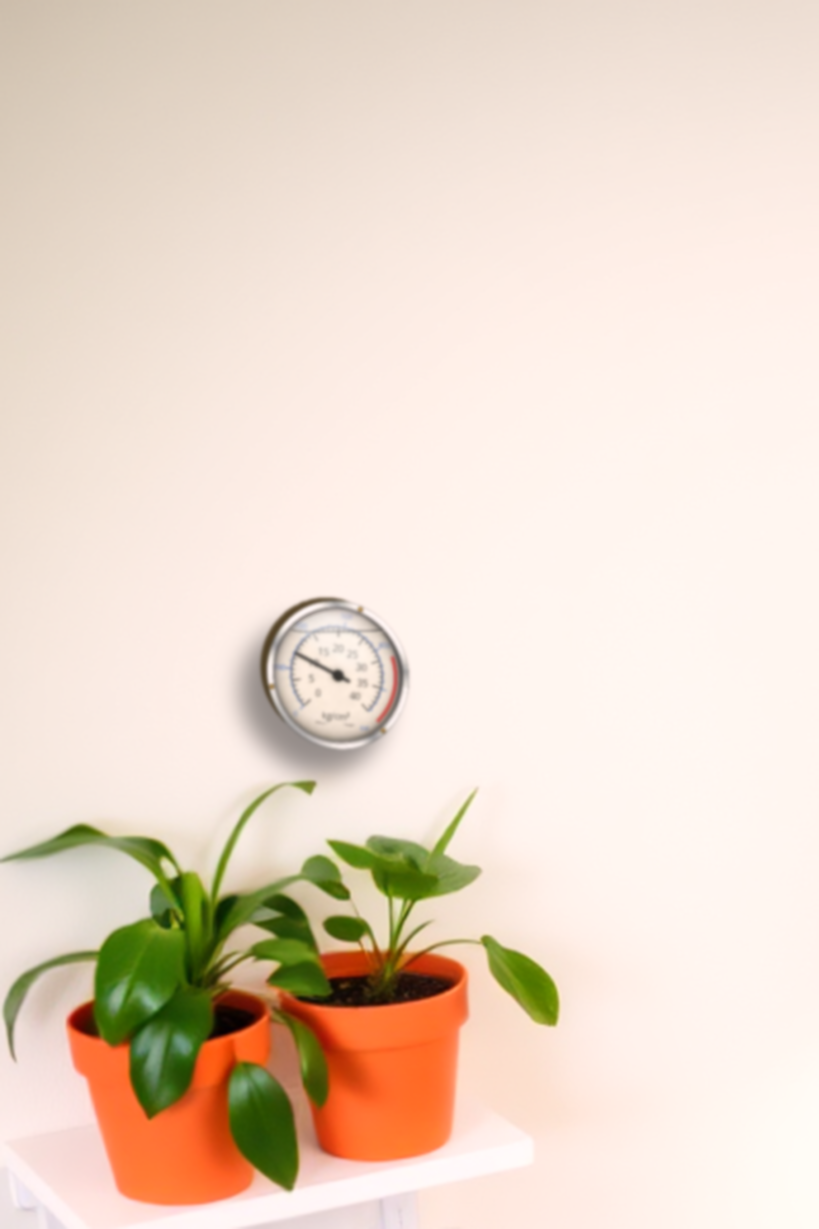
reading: kg/cm² 10
